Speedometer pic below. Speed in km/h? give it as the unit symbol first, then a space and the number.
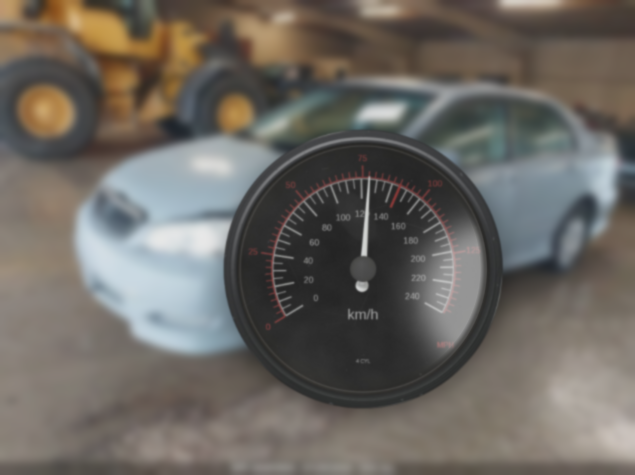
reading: km/h 125
